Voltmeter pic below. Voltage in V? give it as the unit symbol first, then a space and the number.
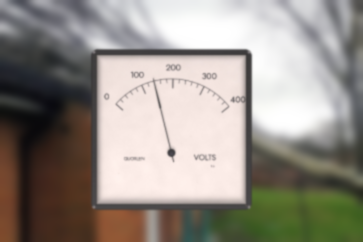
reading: V 140
